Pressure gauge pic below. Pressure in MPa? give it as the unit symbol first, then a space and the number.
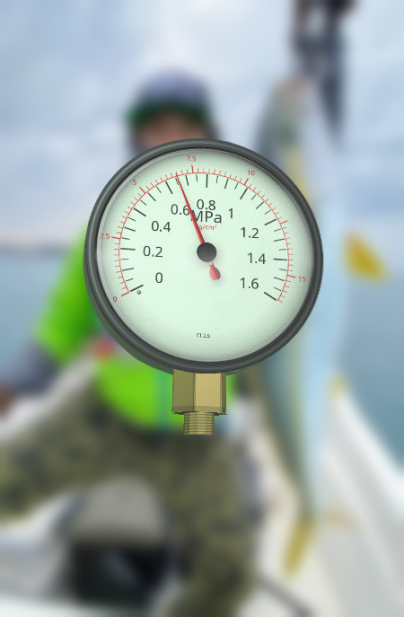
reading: MPa 0.65
